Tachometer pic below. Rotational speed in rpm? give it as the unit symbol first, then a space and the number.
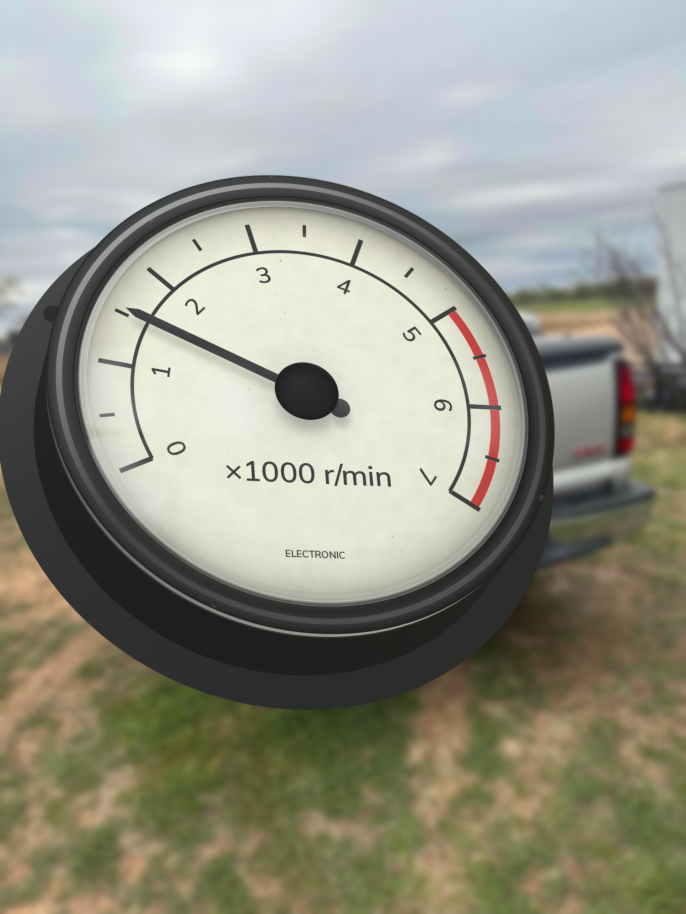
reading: rpm 1500
